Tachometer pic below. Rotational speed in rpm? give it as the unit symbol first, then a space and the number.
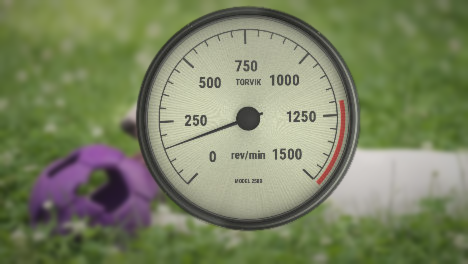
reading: rpm 150
